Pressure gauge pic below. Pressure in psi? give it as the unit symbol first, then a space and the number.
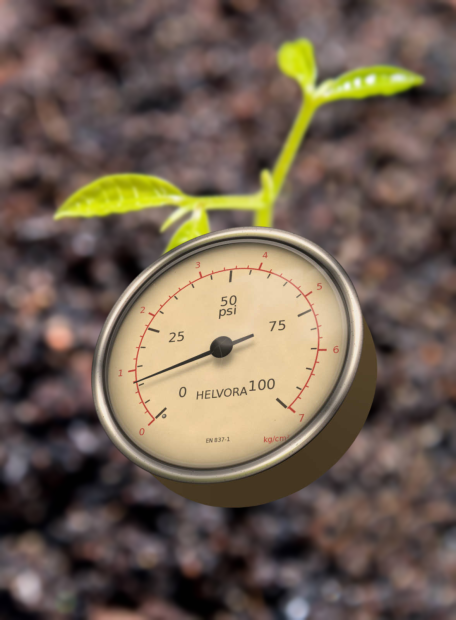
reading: psi 10
